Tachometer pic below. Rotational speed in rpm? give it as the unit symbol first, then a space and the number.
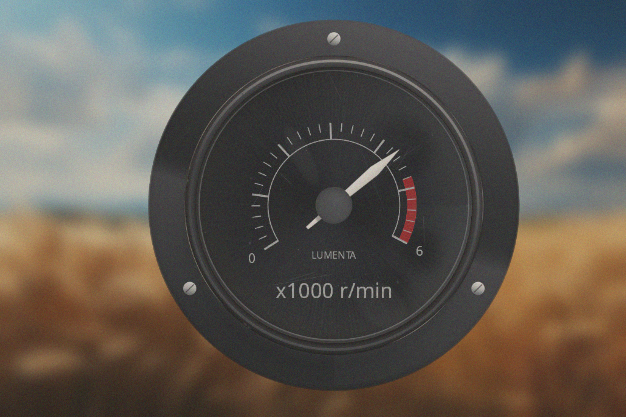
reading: rpm 4300
